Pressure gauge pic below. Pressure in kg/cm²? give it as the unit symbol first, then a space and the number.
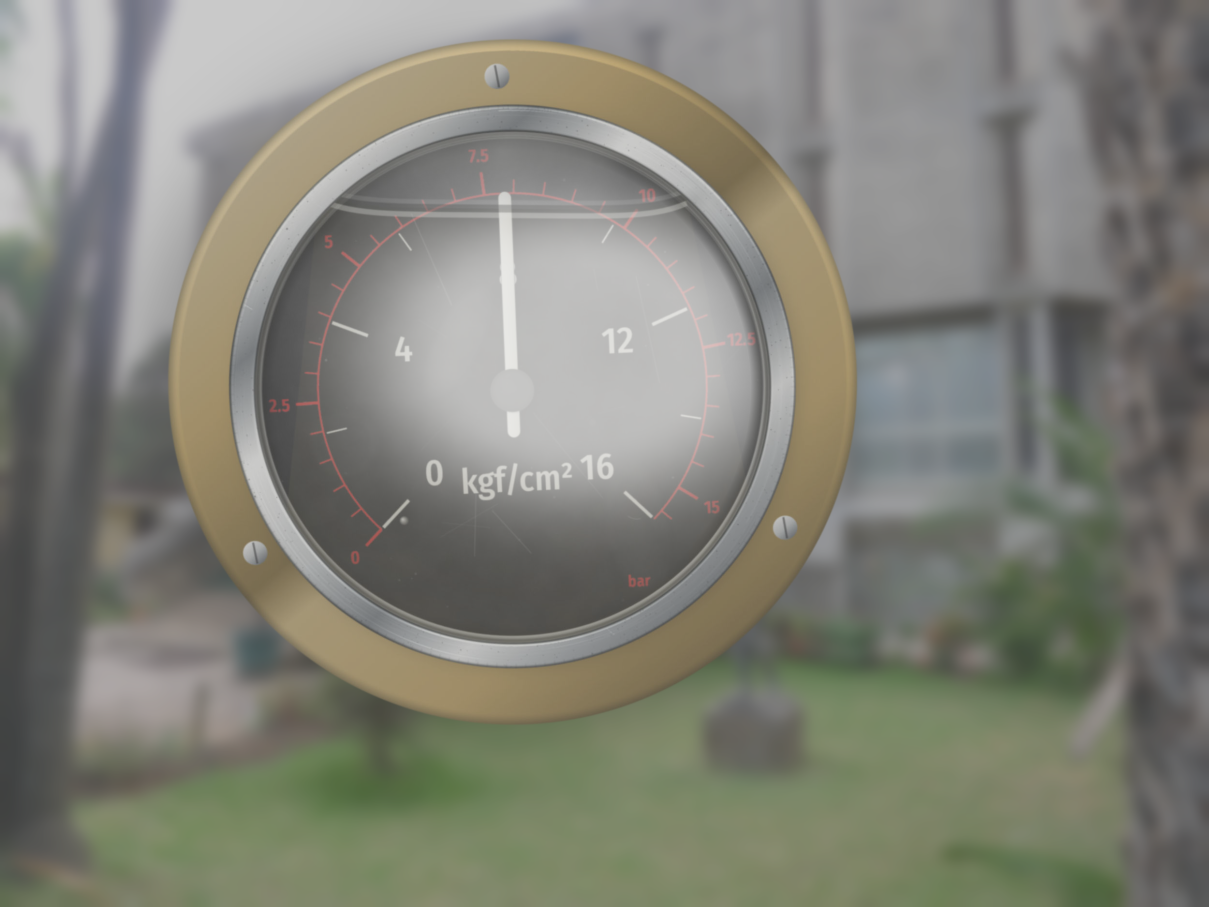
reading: kg/cm² 8
